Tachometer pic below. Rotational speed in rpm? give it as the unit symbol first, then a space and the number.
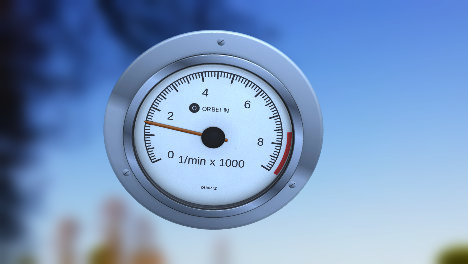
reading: rpm 1500
